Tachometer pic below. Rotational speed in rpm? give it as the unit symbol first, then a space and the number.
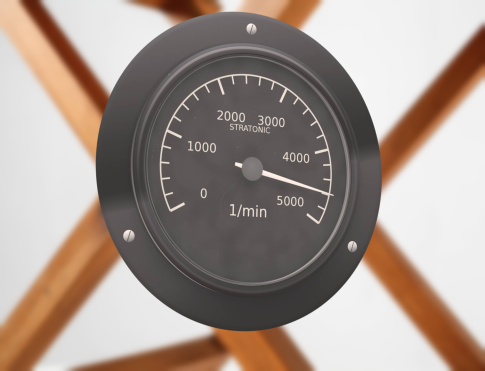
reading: rpm 4600
